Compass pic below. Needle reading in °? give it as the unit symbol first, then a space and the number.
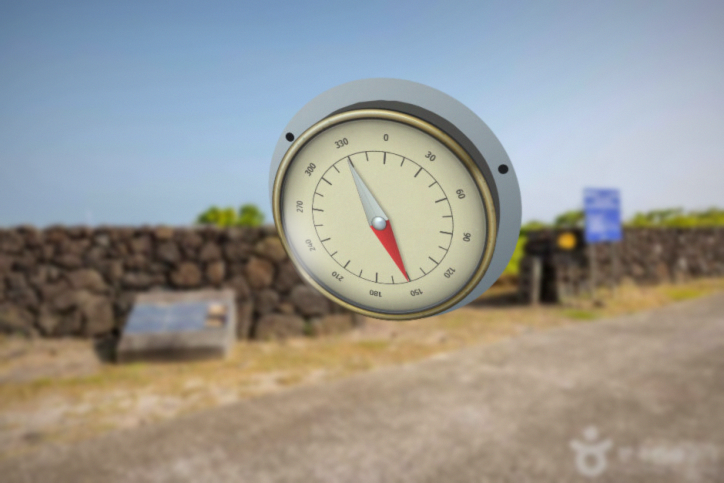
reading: ° 150
